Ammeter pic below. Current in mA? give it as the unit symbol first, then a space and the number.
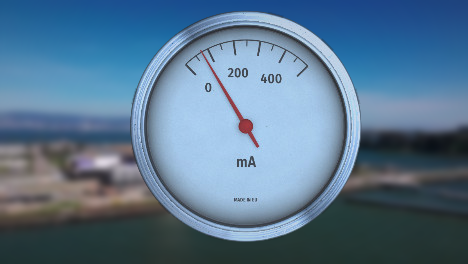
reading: mA 75
